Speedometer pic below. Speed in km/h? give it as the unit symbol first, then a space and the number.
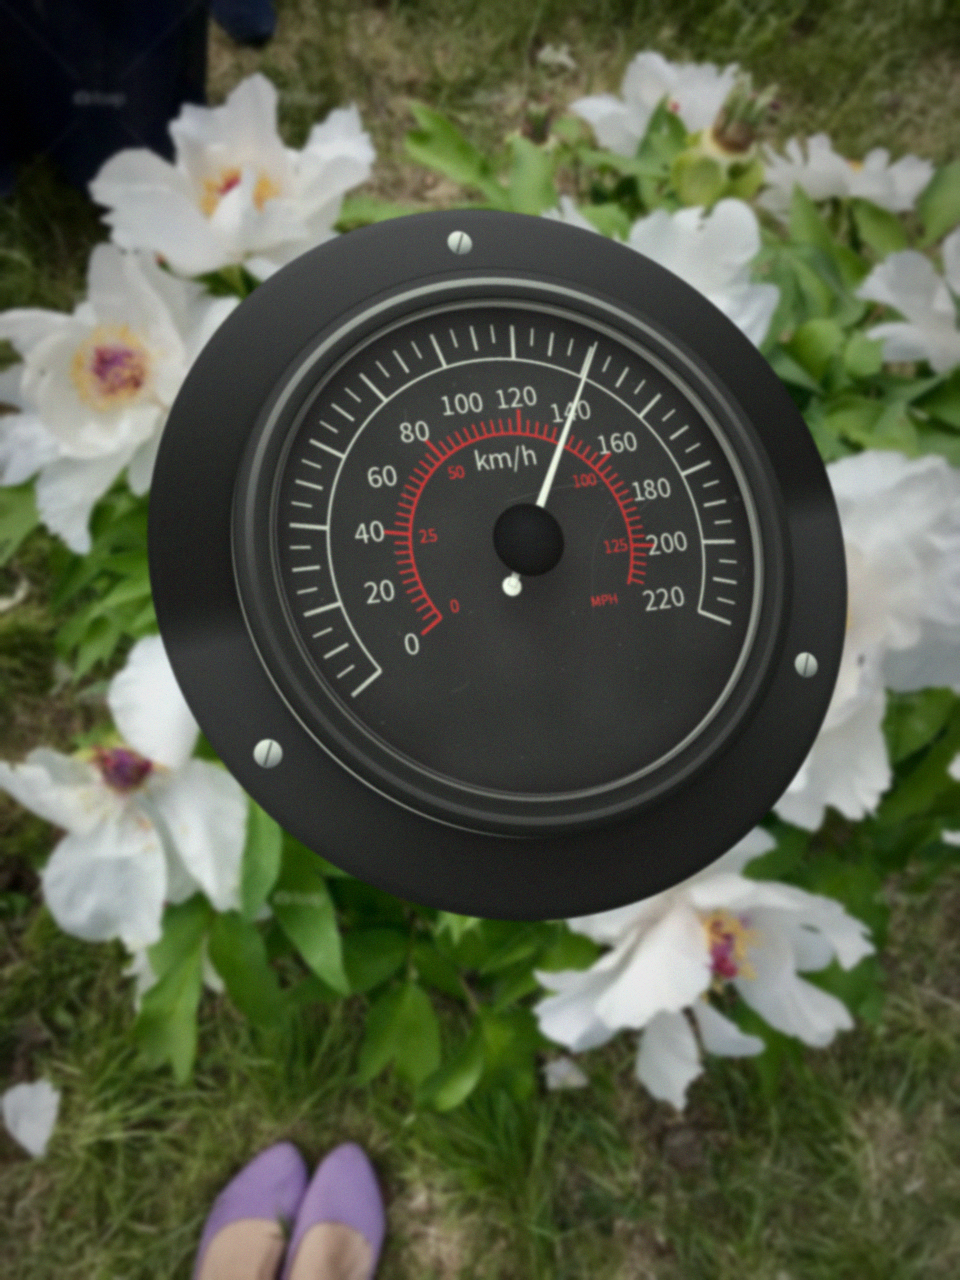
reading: km/h 140
